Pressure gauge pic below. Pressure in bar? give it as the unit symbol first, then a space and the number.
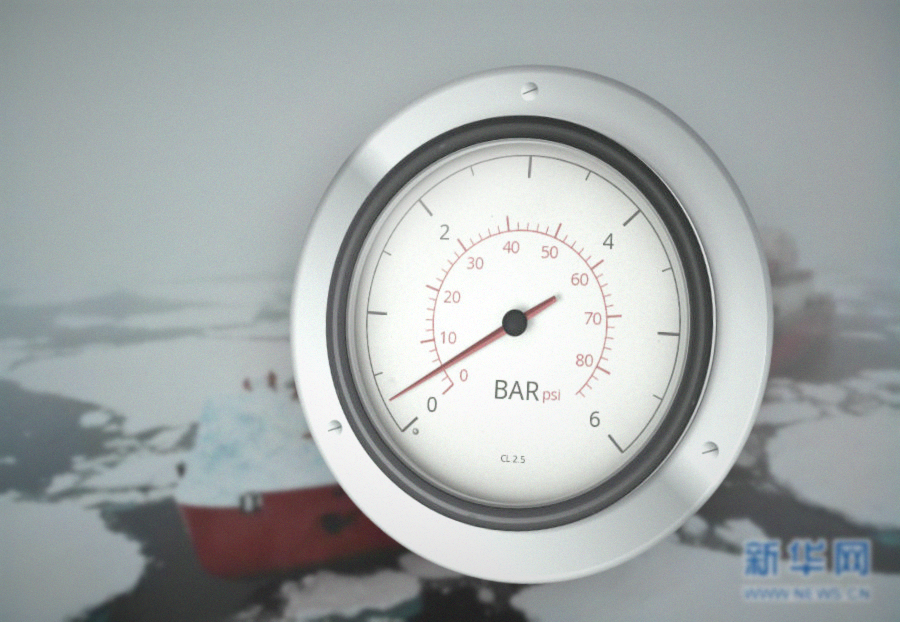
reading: bar 0.25
